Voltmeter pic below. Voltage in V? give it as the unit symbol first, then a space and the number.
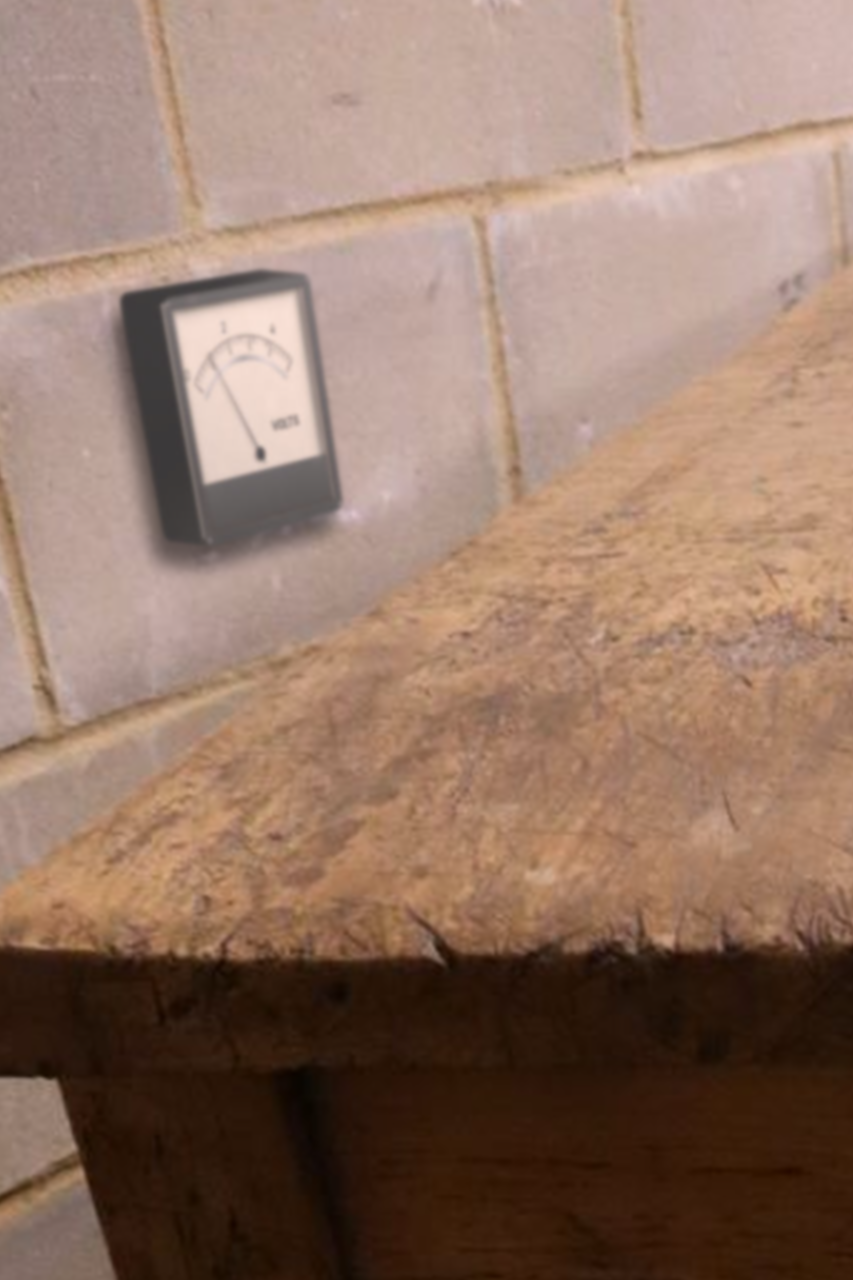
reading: V 1
